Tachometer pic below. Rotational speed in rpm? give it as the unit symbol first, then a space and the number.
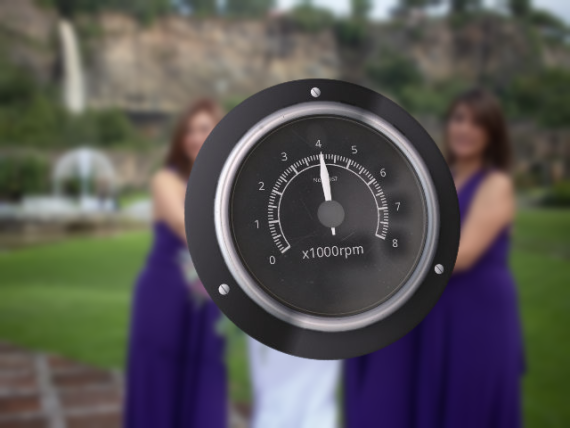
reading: rpm 4000
